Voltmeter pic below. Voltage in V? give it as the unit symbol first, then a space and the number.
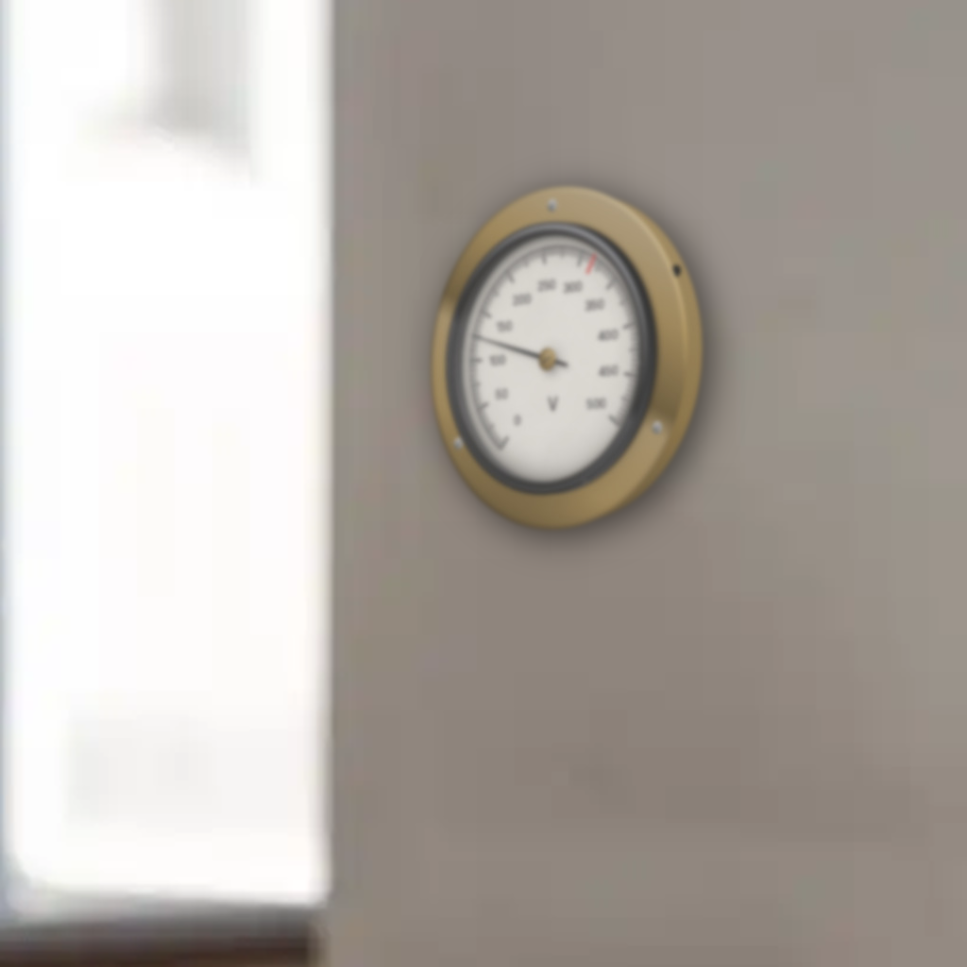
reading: V 125
